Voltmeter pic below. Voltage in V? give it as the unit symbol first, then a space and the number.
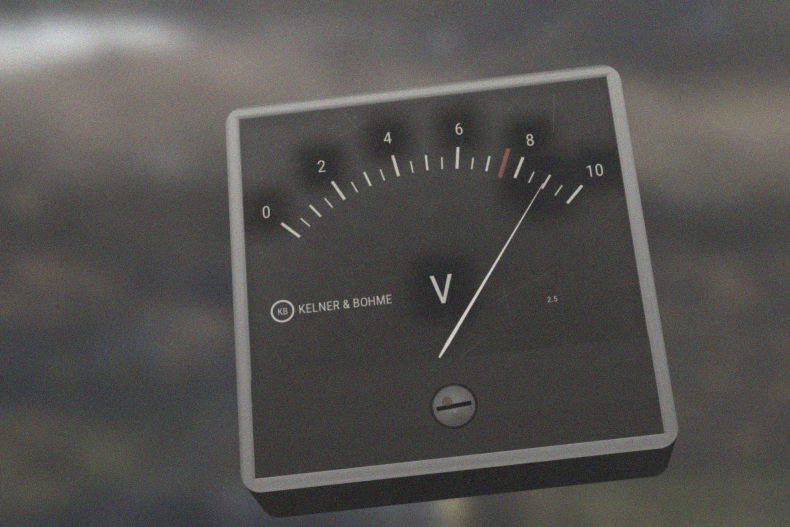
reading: V 9
